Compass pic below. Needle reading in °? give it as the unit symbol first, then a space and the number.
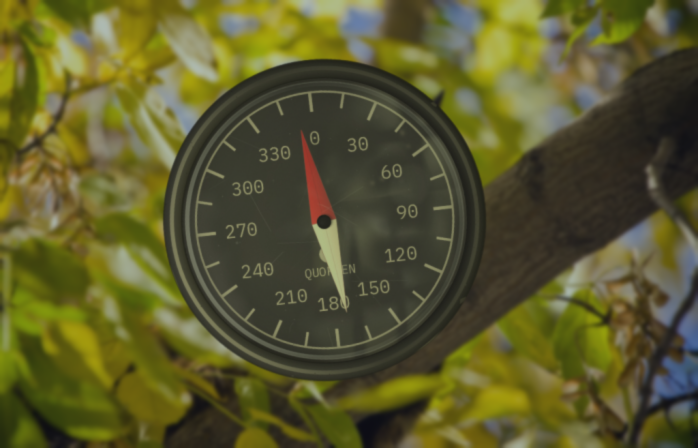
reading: ° 352.5
